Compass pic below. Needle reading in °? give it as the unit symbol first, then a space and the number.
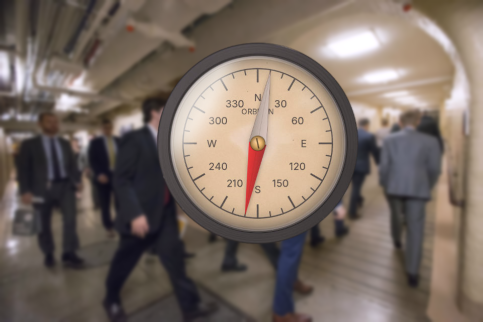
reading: ° 190
